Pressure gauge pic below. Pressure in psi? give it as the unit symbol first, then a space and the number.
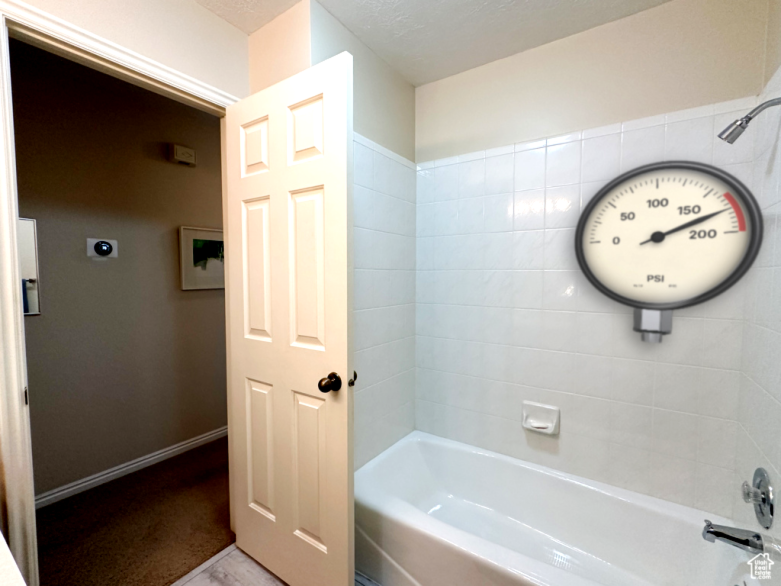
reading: psi 175
